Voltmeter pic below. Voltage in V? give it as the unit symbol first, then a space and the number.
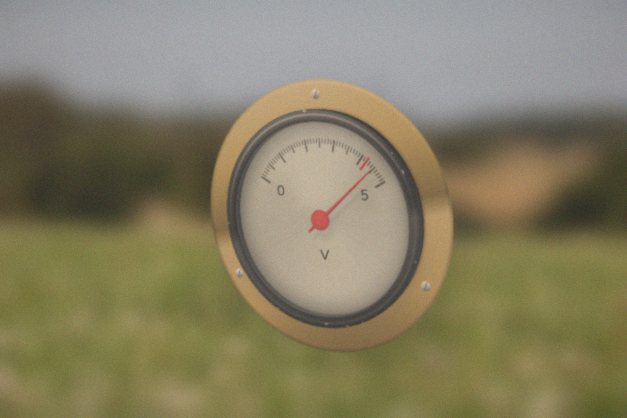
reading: V 4.5
